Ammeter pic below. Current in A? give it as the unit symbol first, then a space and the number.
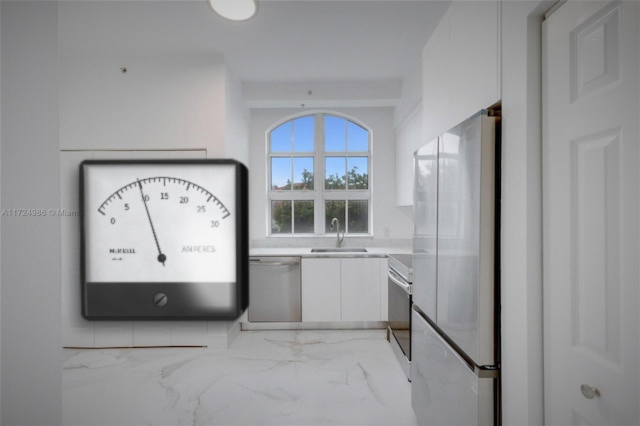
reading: A 10
